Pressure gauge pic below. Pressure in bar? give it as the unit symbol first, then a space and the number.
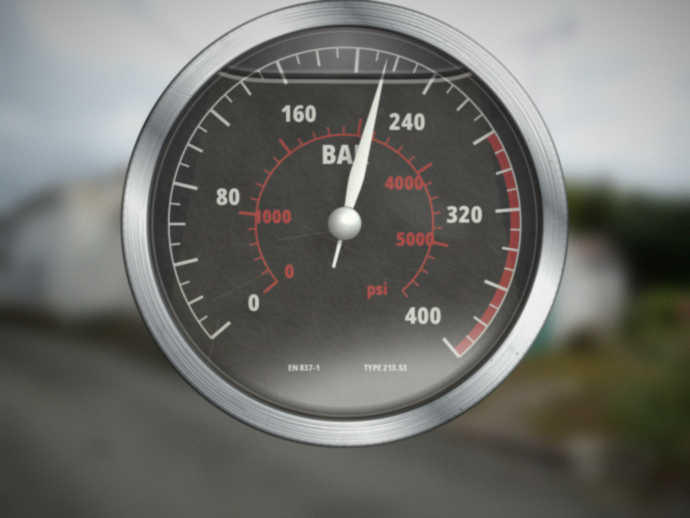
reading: bar 215
